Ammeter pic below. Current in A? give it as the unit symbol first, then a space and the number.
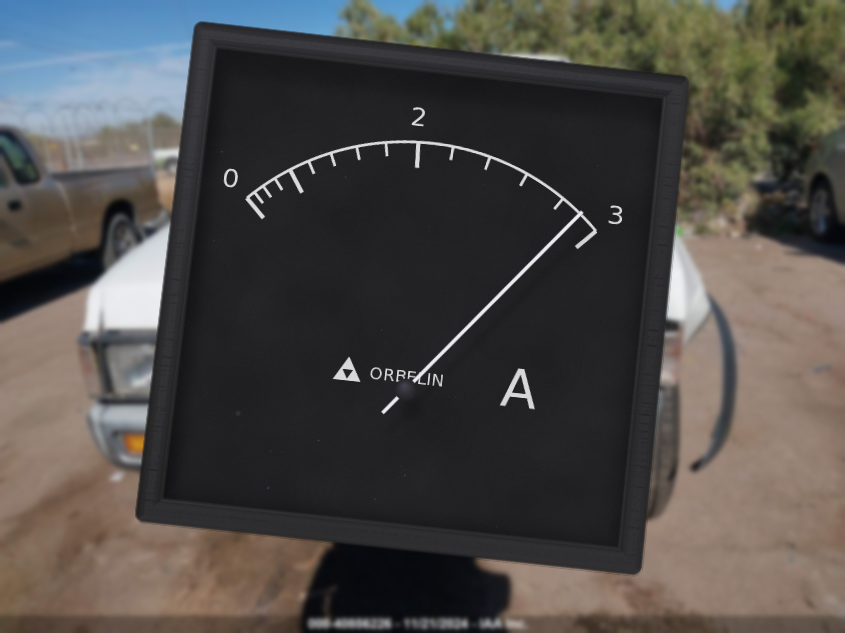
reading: A 2.9
